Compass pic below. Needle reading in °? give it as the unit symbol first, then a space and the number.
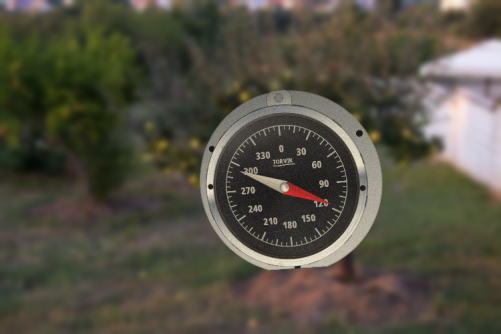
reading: ° 115
